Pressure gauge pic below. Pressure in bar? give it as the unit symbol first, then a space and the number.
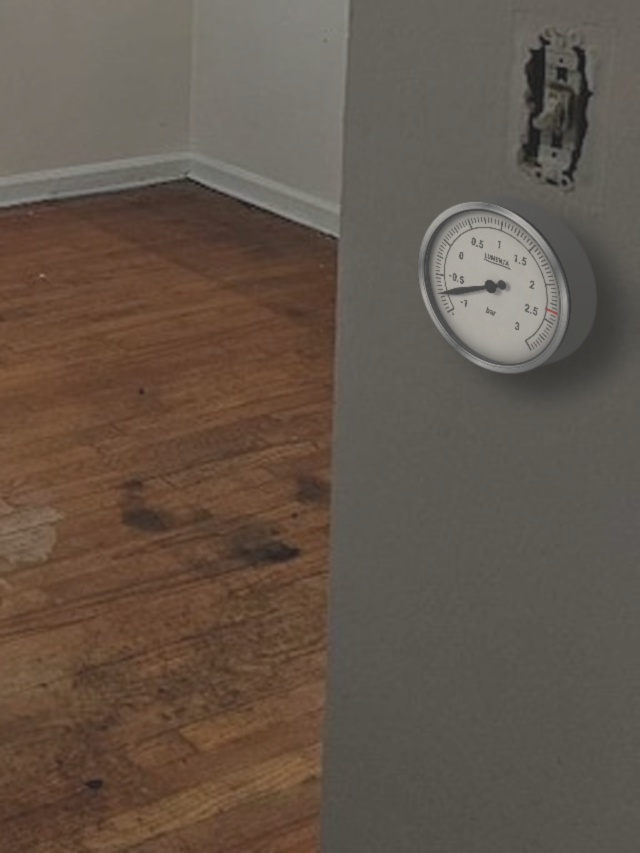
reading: bar -0.75
